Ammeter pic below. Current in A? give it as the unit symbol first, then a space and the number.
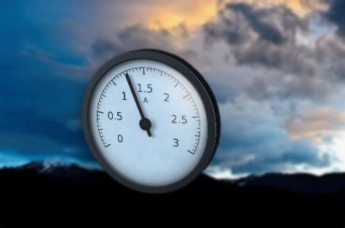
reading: A 1.25
